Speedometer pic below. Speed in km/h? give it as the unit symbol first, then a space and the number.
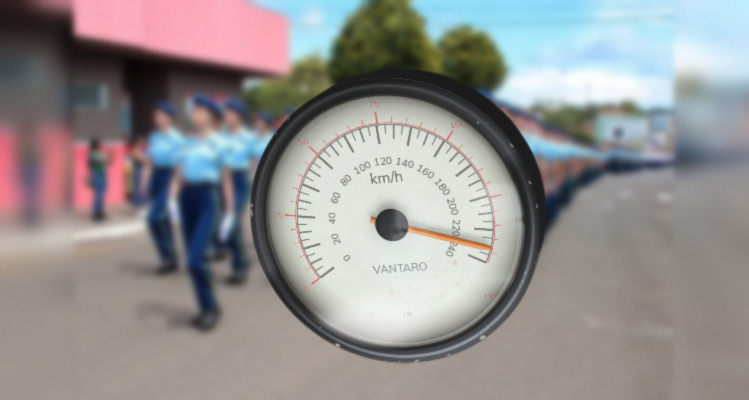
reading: km/h 230
